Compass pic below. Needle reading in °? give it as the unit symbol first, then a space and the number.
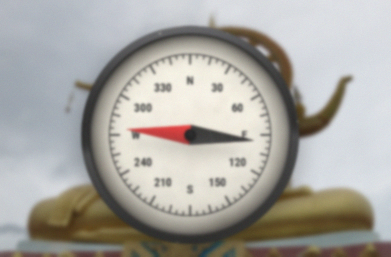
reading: ° 275
